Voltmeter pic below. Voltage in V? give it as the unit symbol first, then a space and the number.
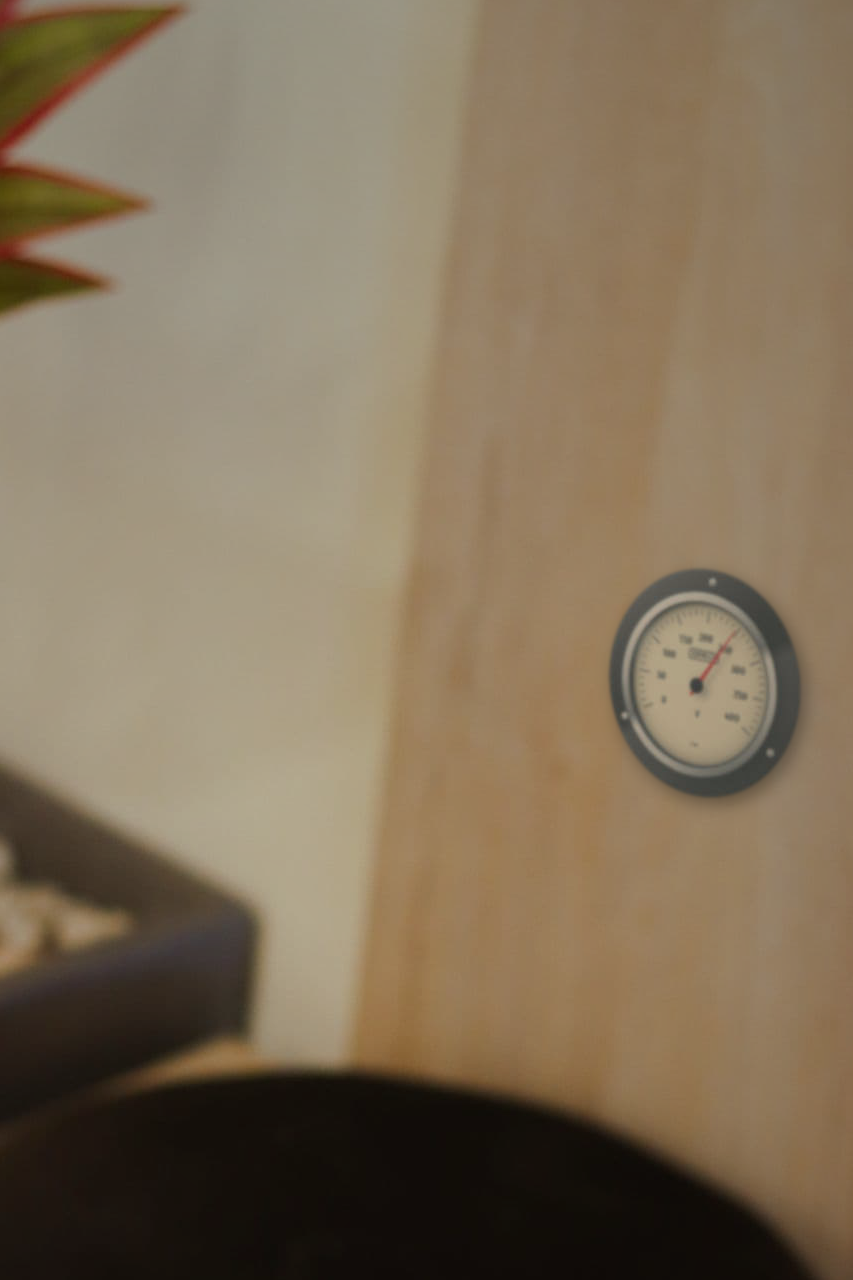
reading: V 250
